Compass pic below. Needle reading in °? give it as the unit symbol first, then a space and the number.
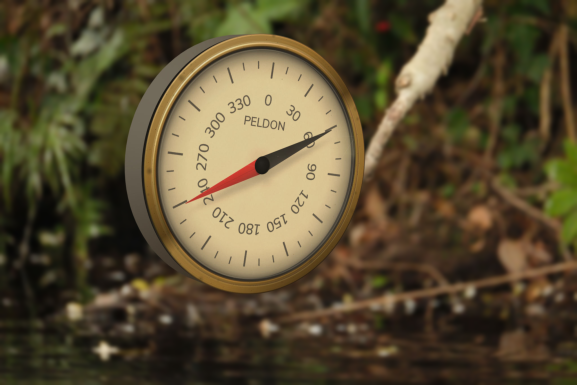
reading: ° 240
